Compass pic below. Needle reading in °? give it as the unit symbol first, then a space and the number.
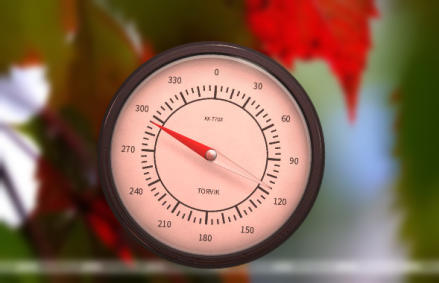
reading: ° 295
